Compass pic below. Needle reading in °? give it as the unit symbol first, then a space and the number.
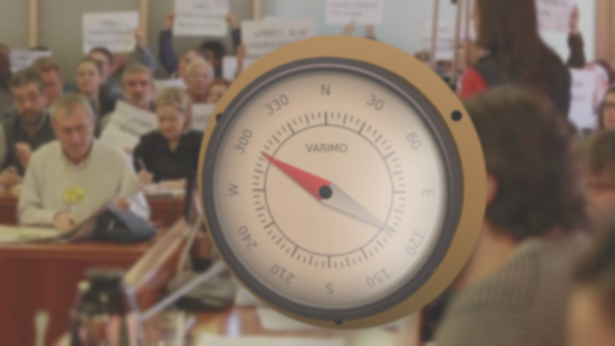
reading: ° 300
